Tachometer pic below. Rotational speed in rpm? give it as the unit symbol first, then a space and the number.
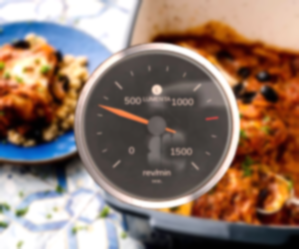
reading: rpm 350
